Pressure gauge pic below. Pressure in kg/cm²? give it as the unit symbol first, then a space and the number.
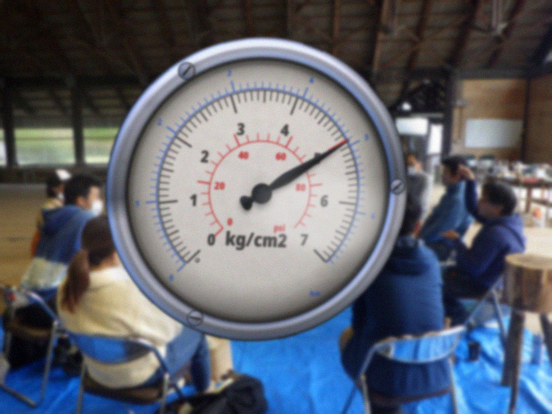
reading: kg/cm² 5
